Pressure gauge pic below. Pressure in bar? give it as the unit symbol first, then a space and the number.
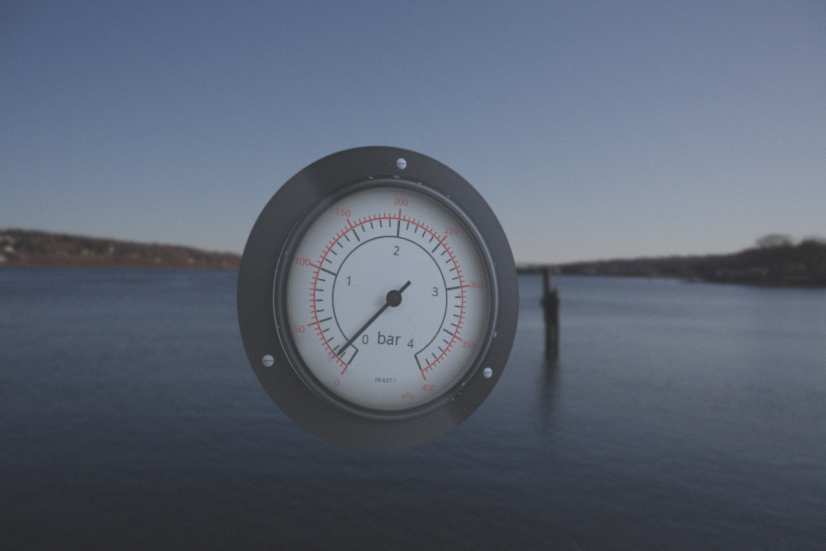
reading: bar 0.15
